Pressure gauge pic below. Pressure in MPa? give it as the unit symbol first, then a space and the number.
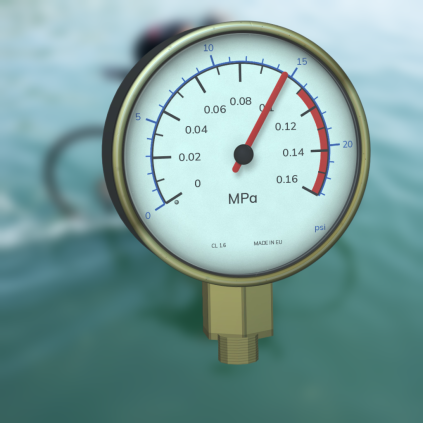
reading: MPa 0.1
